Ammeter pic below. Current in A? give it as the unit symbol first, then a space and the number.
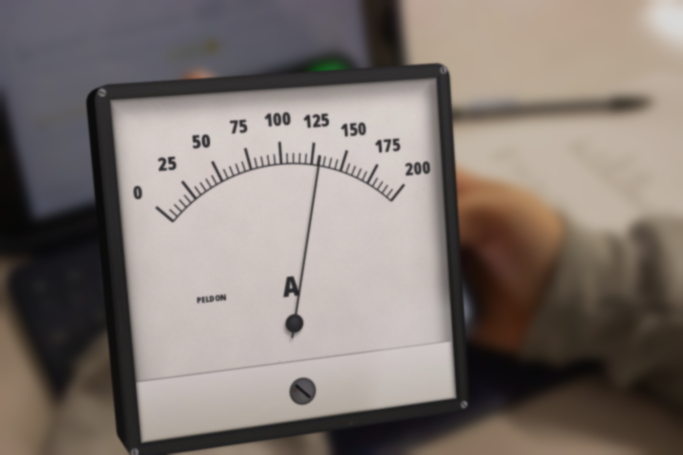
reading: A 130
